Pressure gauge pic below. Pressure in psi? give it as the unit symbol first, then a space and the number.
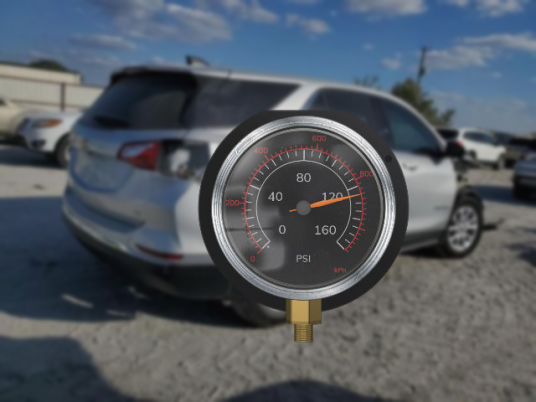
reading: psi 125
